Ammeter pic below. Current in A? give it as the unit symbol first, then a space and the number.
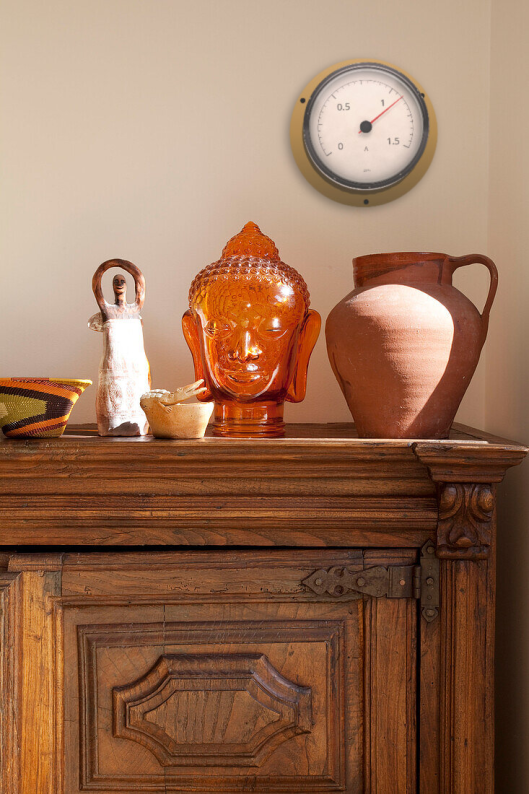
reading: A 1.1
